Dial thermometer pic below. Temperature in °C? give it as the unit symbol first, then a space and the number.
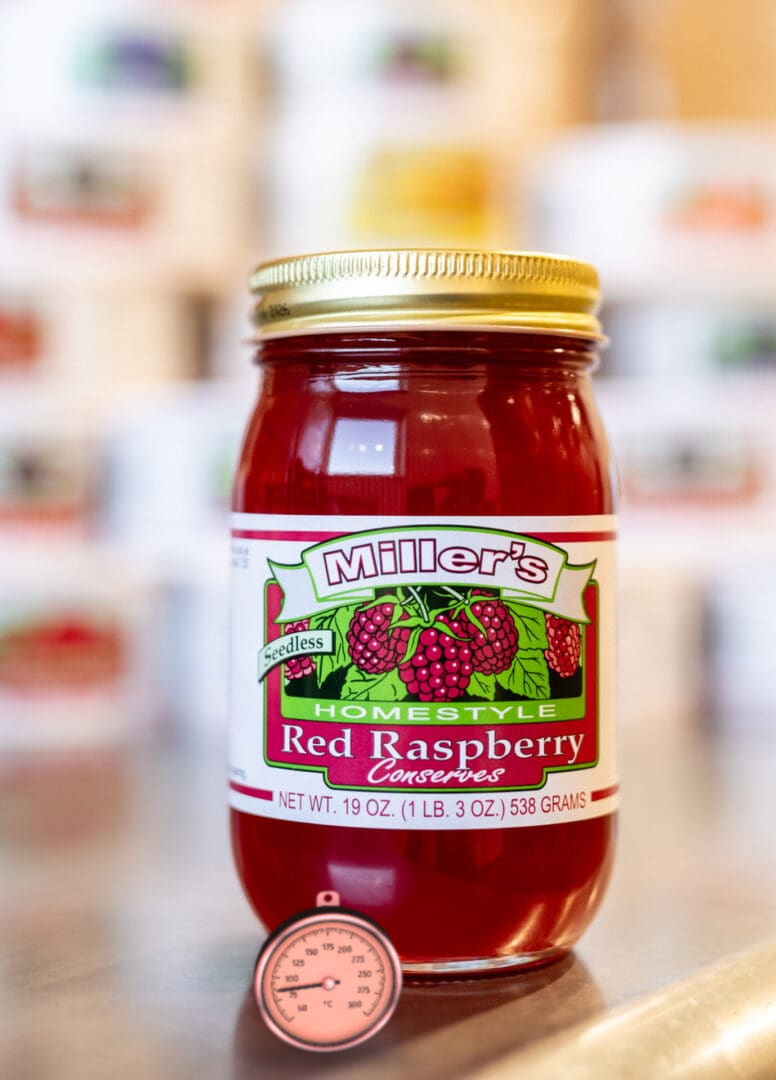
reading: °C 87.5
